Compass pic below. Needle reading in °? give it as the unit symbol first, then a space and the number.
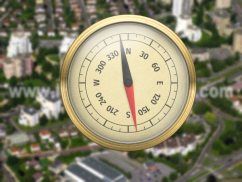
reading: ° 170
